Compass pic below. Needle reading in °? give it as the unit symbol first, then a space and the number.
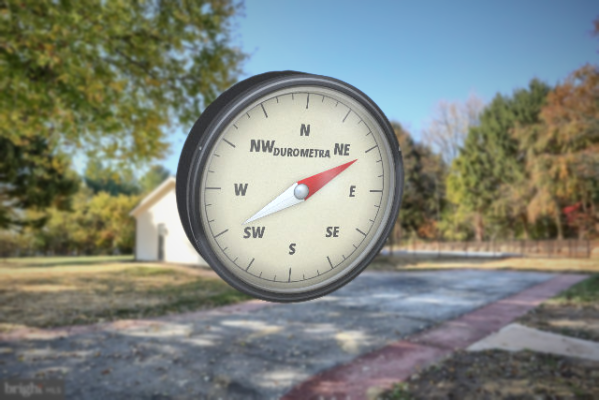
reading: ° 60
